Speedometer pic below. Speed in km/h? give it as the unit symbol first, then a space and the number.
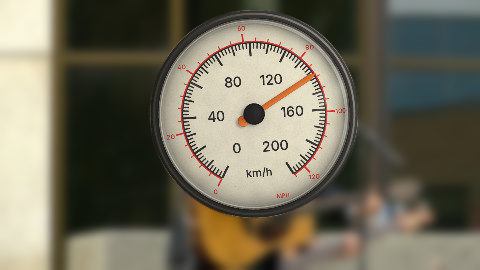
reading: km/h 140
